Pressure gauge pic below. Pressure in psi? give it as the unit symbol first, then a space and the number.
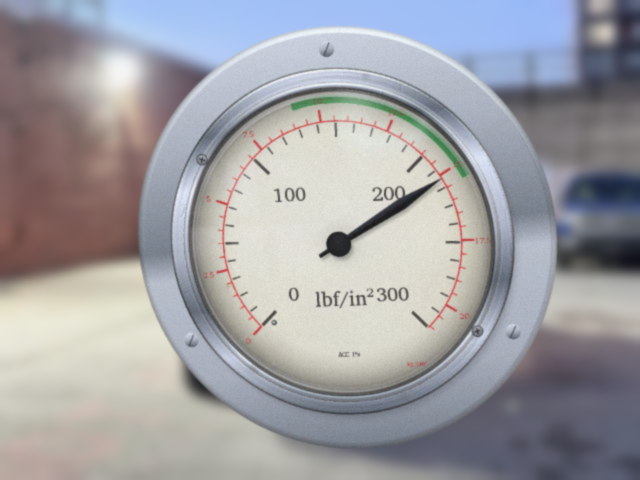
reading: psi 215
